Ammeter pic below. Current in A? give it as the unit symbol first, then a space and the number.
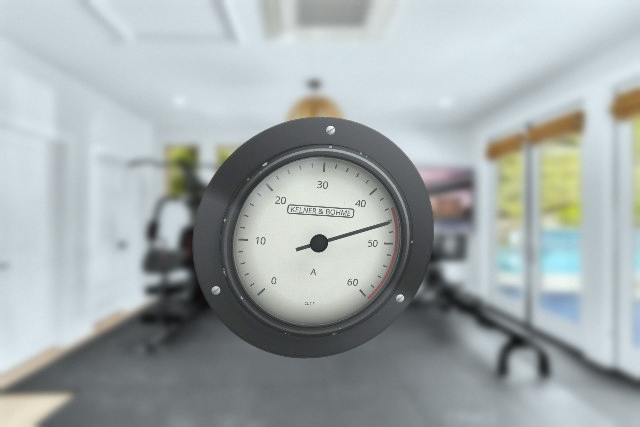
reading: A 46
